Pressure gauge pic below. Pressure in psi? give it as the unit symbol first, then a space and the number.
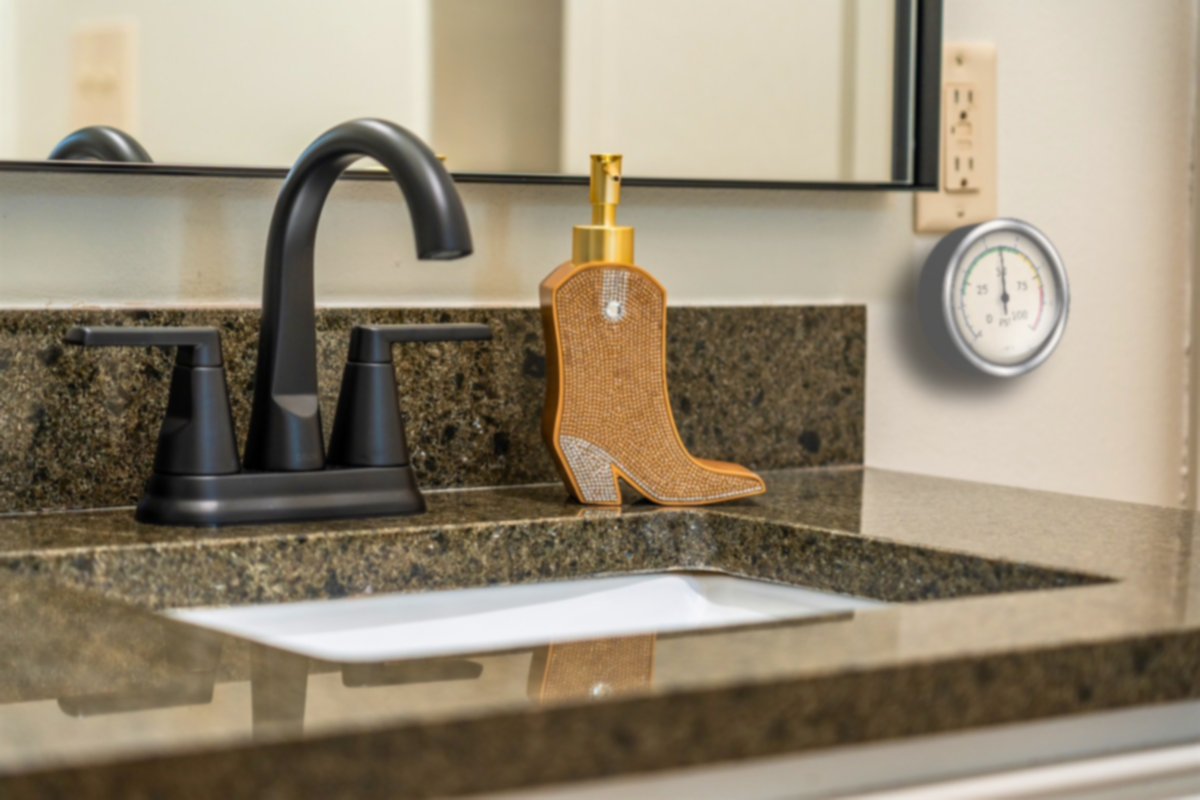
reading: psi 50
